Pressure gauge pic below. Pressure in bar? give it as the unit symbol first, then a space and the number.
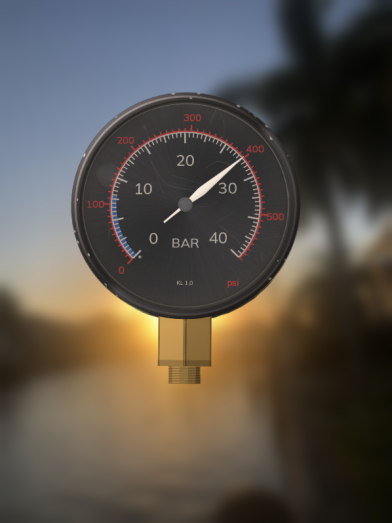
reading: bar 27.5
